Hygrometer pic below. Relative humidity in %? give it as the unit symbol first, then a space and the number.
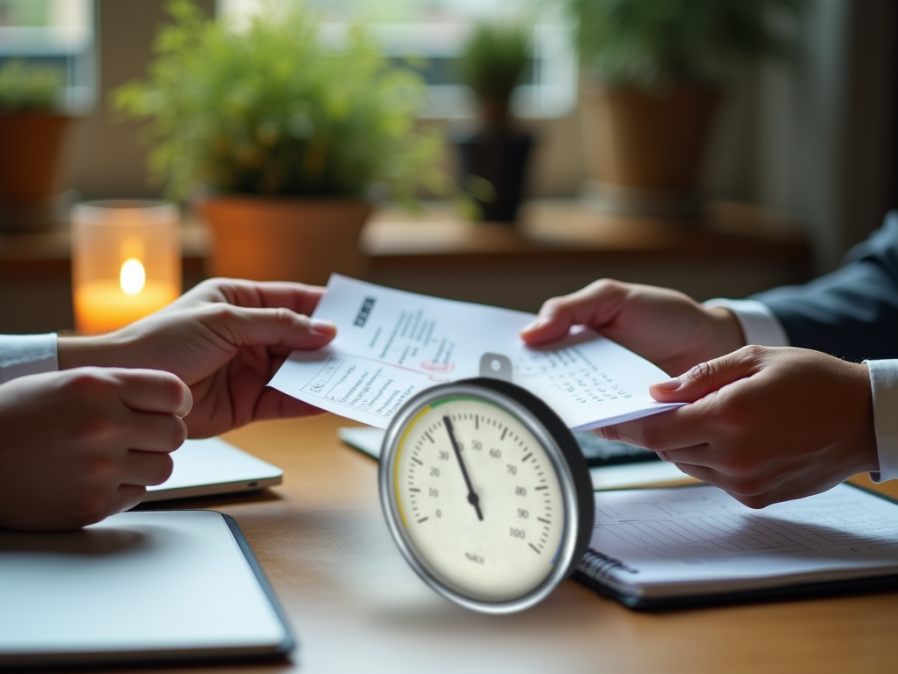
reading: % 40
